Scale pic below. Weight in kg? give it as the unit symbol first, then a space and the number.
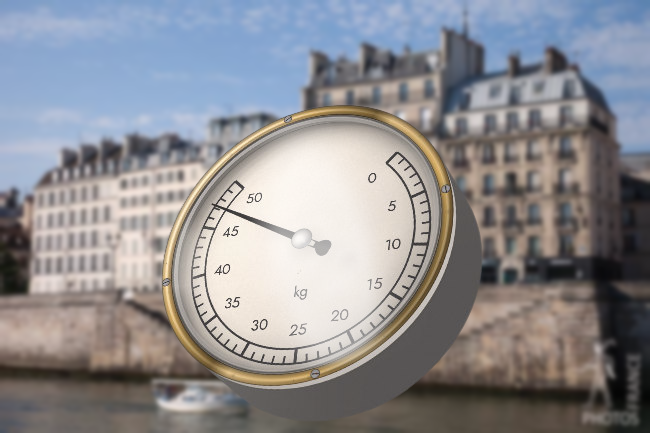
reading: kg 47
